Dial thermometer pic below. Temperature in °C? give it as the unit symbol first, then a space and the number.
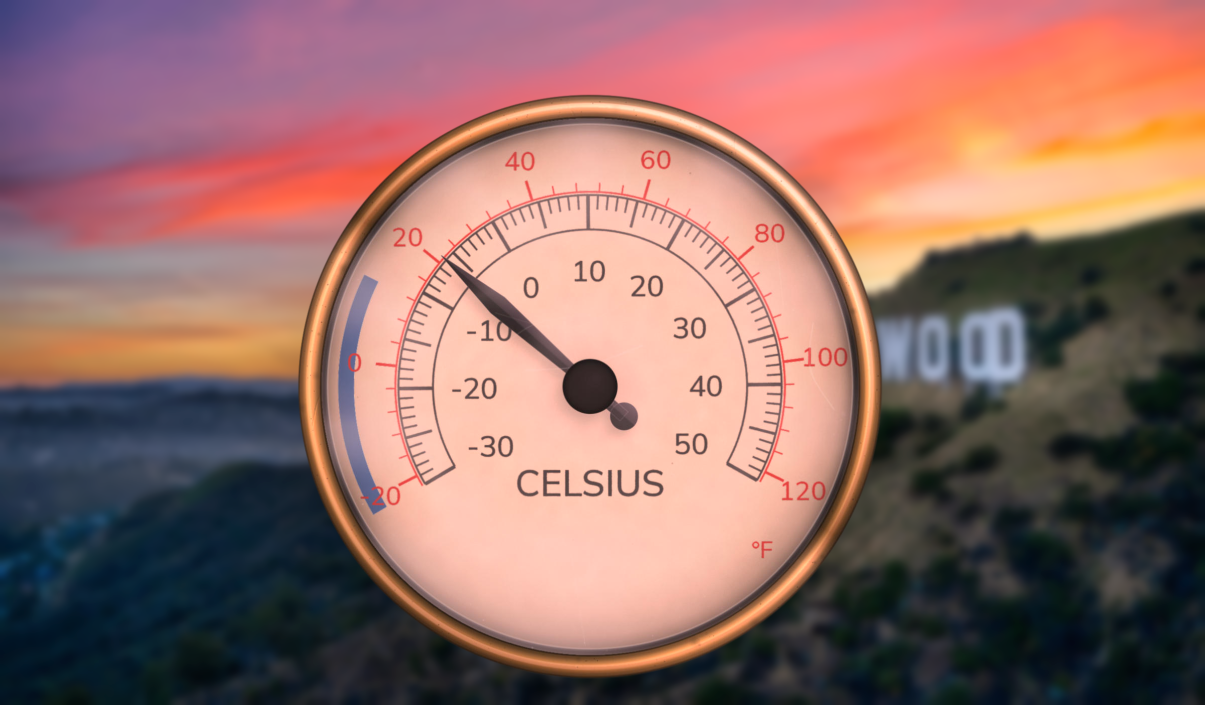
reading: °C -6
